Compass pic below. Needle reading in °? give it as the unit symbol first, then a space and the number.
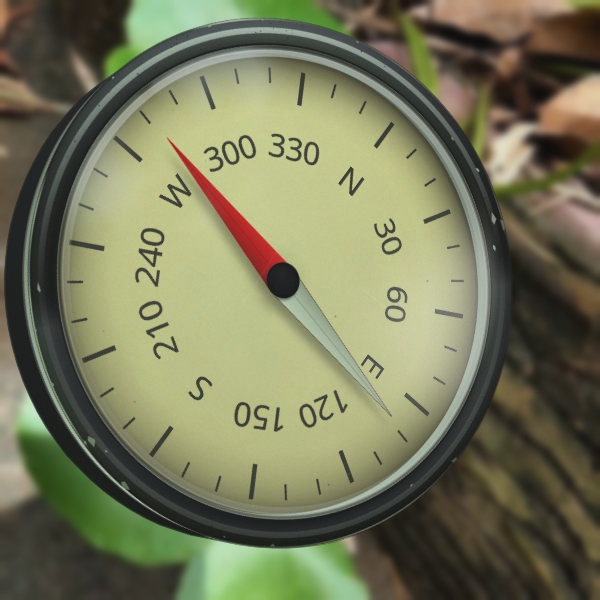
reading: ° 280
